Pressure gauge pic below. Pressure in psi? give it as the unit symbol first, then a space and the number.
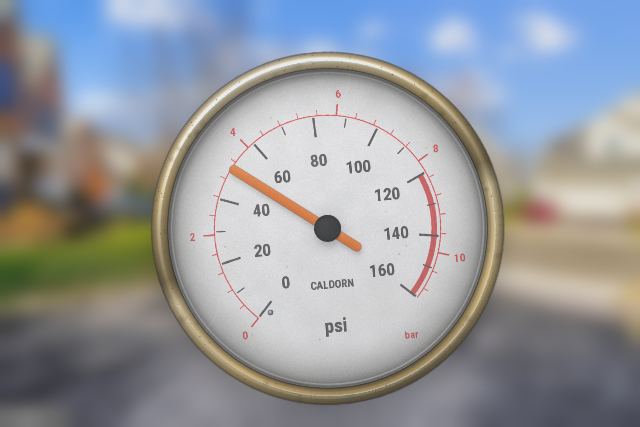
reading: psi 50
